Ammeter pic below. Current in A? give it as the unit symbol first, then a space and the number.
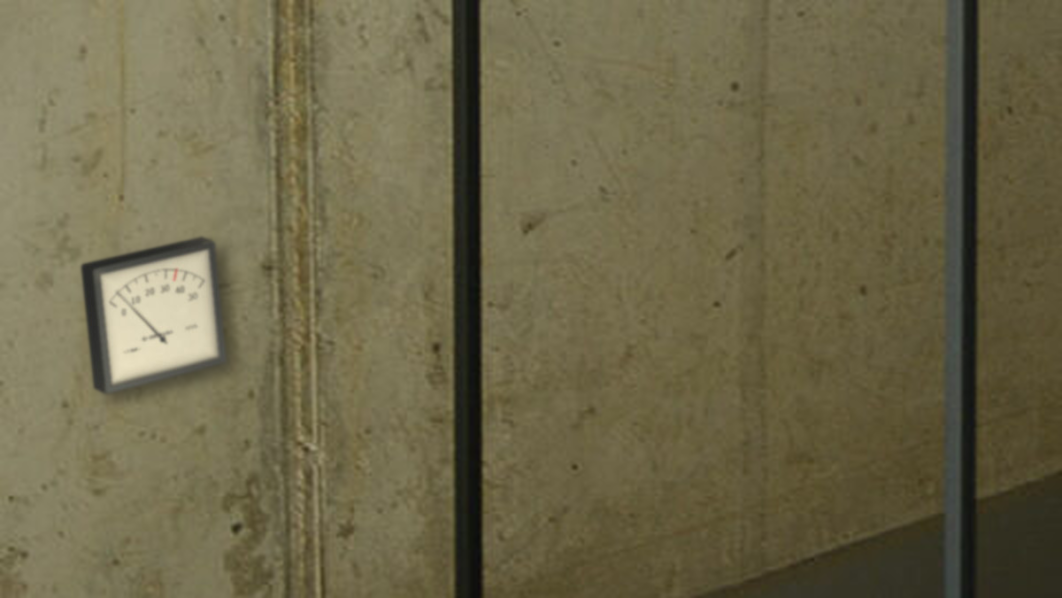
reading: A 5
